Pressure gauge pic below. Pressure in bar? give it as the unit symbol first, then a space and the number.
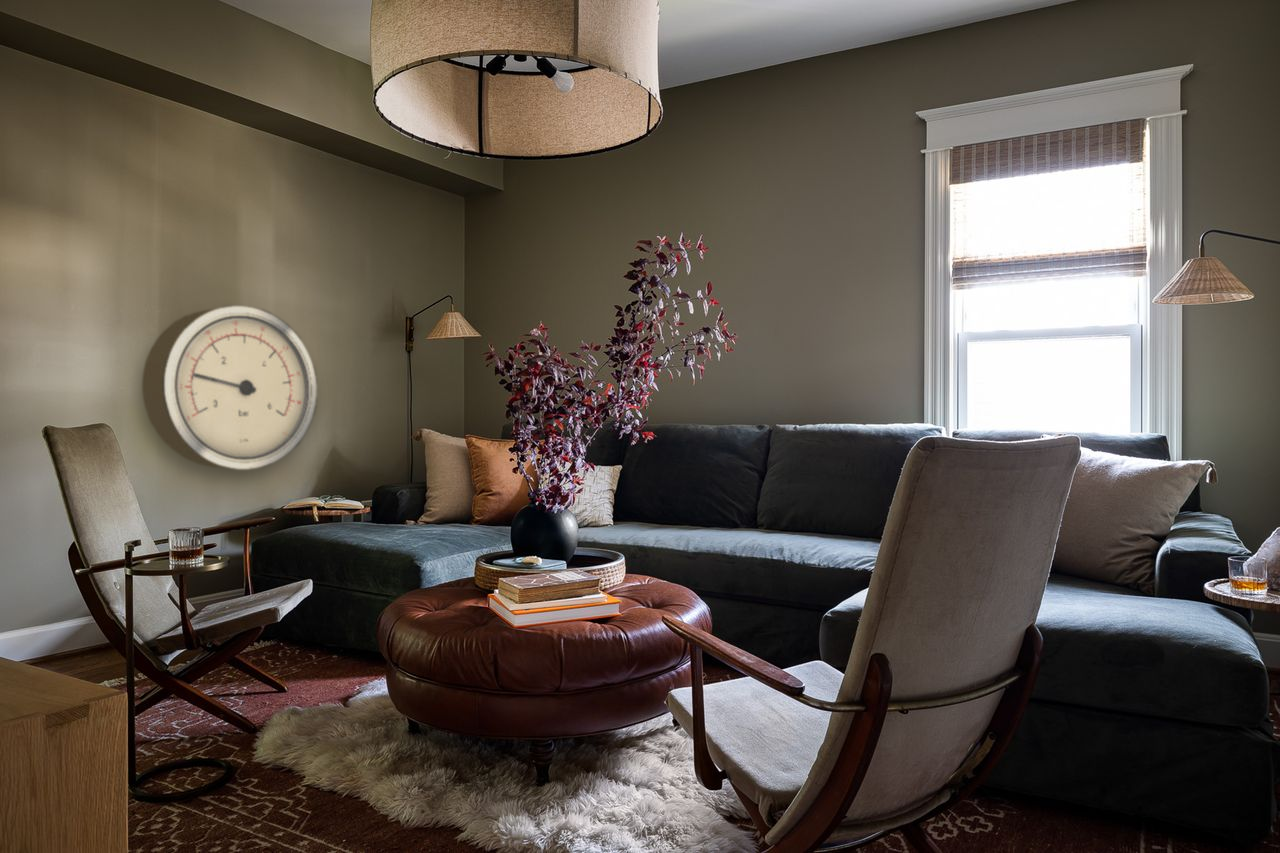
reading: bar 1
